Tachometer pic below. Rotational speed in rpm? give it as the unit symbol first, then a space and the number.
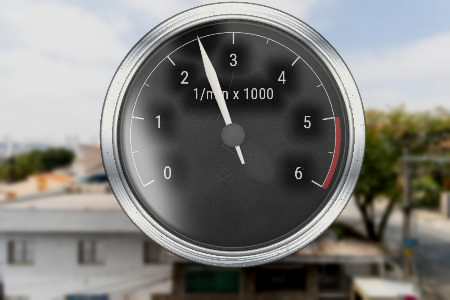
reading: rpm 2500
